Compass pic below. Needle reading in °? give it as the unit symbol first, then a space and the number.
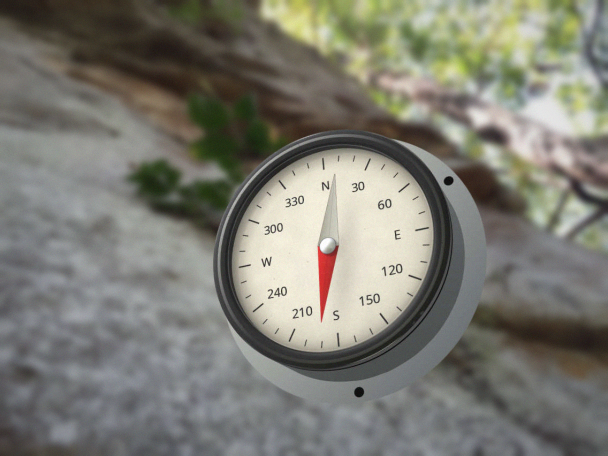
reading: ° 190
